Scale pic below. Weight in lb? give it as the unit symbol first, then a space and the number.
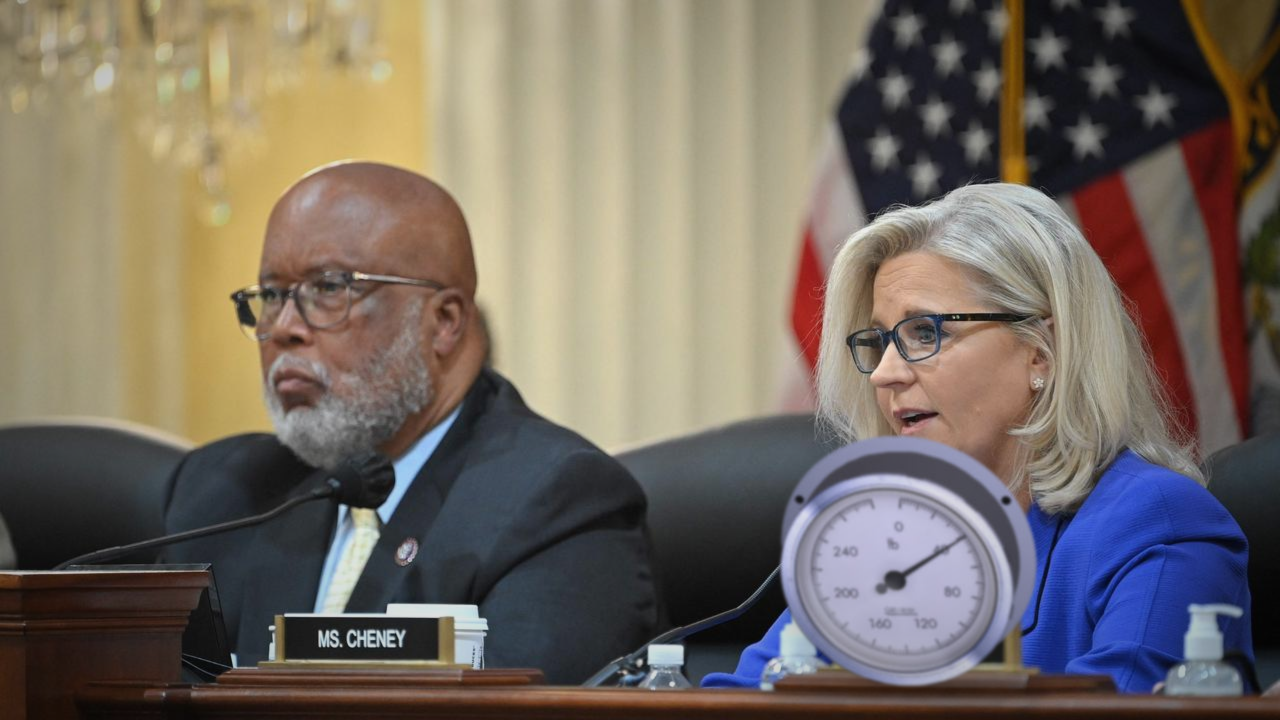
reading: lb 40
